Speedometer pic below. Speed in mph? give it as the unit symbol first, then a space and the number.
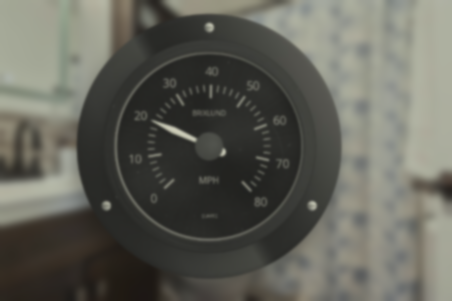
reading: mph 20
